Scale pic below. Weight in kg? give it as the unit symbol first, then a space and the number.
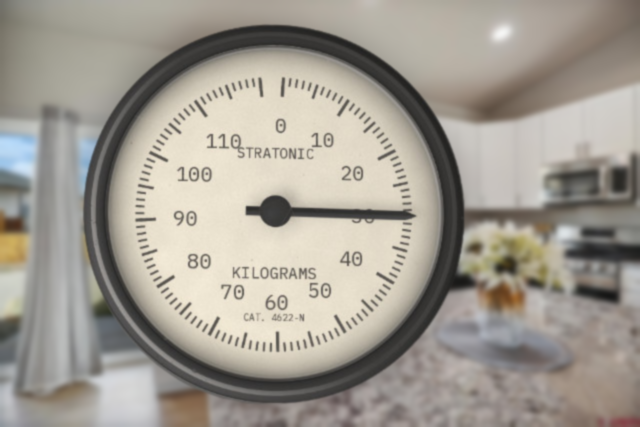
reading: kg 30
